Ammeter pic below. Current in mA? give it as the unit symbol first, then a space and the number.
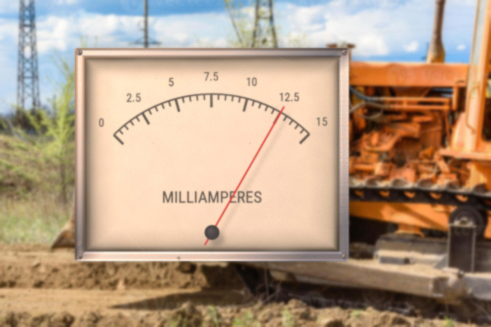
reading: mA 12.5
